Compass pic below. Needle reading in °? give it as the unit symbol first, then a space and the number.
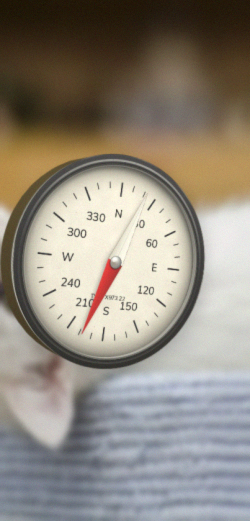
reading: ° 200
